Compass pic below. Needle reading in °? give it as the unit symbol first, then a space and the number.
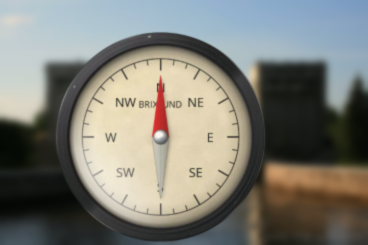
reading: ° 0
